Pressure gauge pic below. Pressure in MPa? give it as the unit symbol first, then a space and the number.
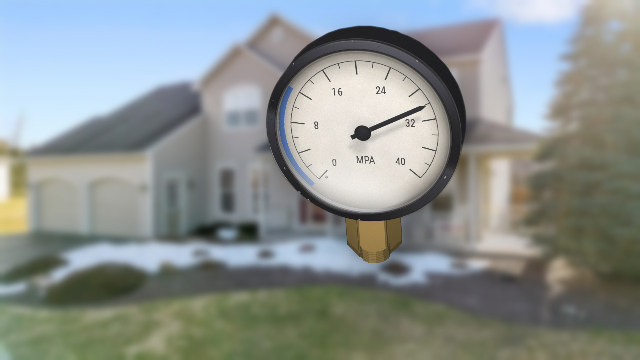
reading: MPa 30
